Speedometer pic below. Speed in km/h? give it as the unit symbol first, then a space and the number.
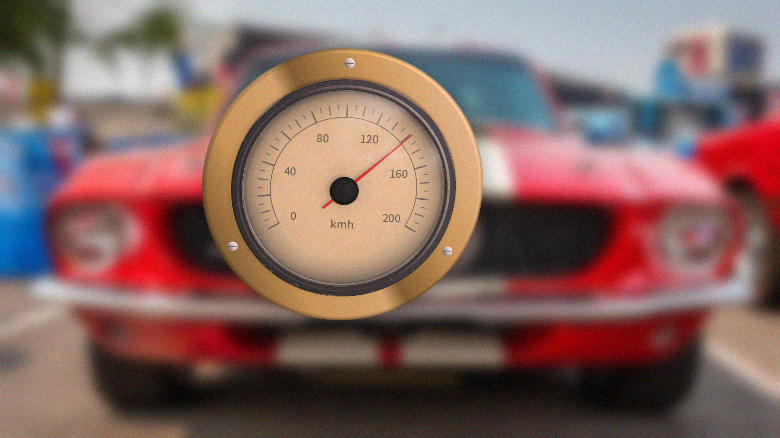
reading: km/h 140
